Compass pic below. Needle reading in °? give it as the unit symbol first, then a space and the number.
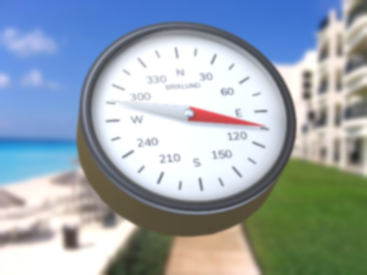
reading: ° 105
